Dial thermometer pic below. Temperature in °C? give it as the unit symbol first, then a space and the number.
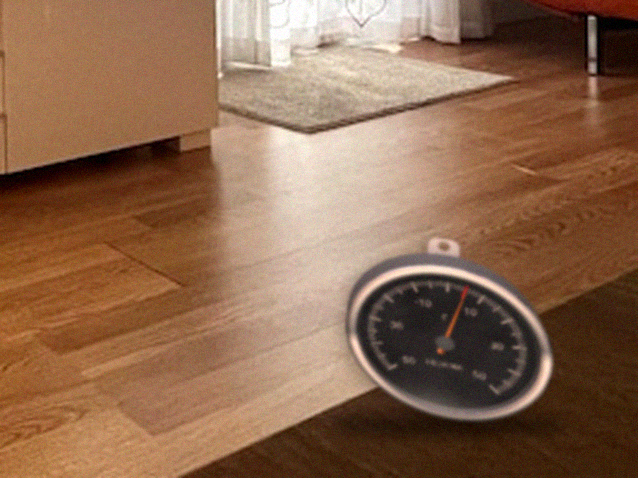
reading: °C 5
